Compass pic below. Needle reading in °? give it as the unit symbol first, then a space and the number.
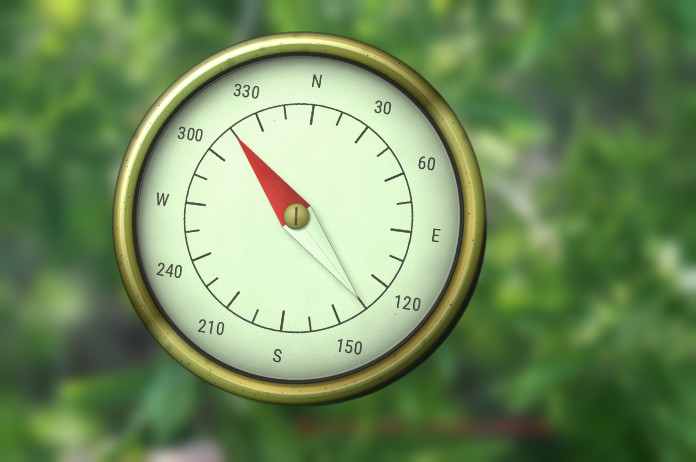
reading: ° 315
